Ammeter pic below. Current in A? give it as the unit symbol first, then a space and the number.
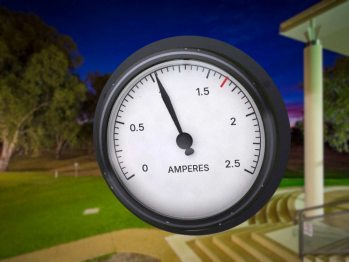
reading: A 1.05
